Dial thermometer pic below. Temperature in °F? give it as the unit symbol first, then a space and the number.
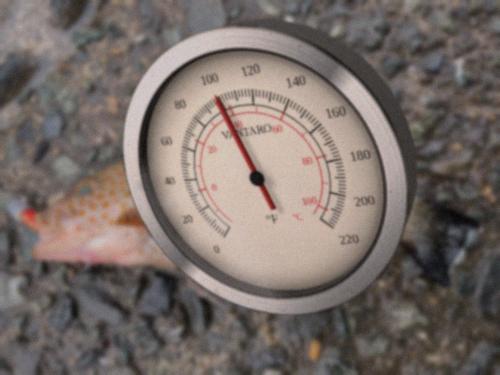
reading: °F 100
